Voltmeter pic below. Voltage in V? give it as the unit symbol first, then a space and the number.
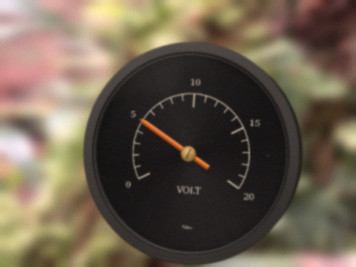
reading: V 5
